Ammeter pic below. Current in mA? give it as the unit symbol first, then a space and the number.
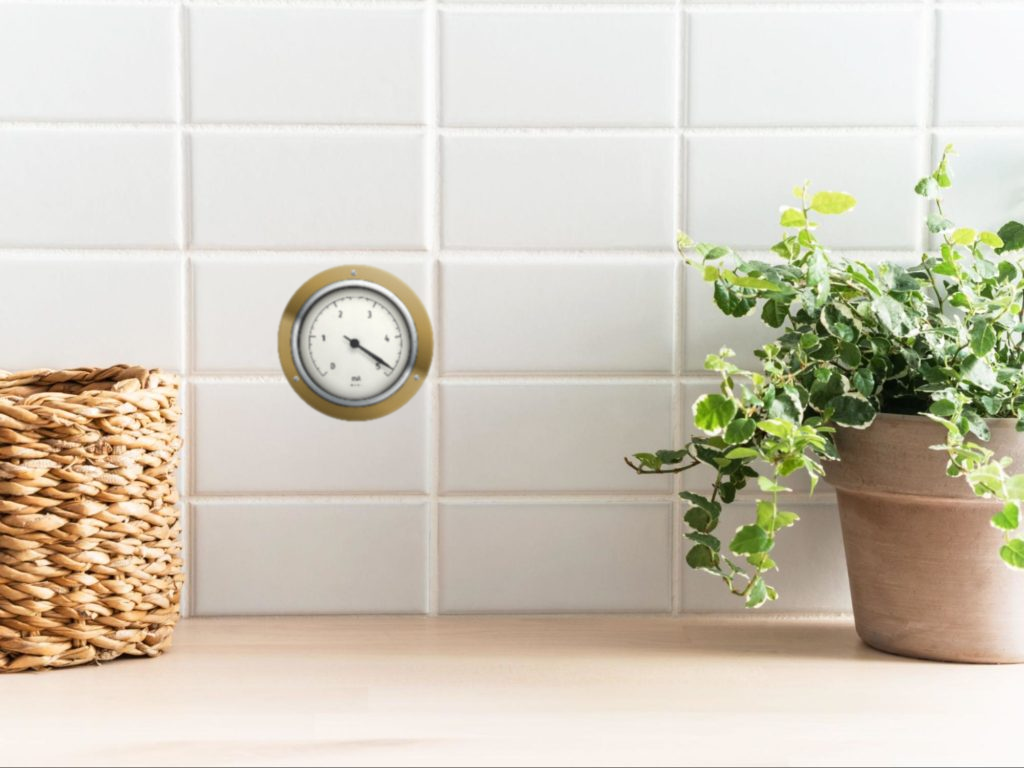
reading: mA 4.8
